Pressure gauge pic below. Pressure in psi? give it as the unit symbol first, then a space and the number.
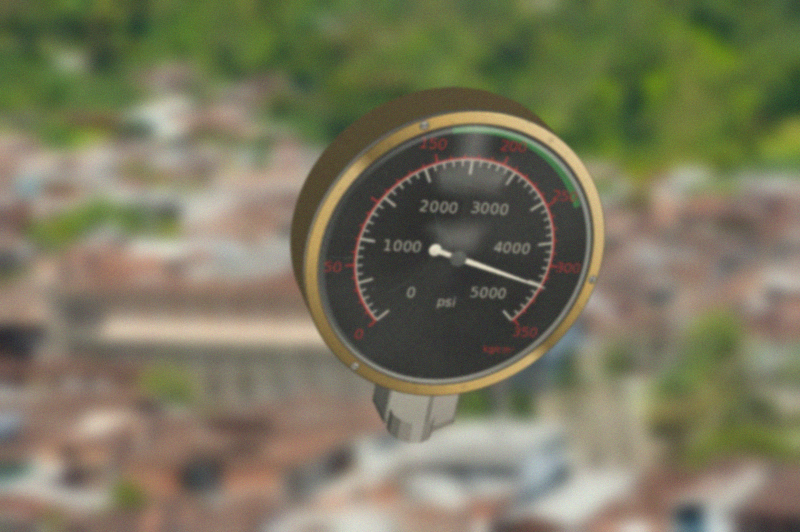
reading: psi 4500
